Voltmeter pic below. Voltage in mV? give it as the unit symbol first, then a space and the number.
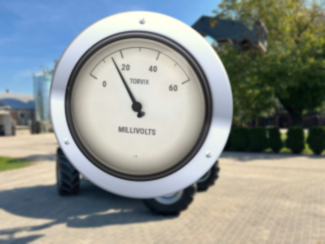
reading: mV 15
